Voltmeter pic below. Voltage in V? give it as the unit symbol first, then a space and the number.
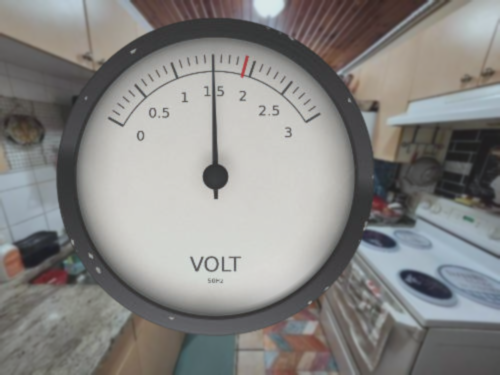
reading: V 1.5
